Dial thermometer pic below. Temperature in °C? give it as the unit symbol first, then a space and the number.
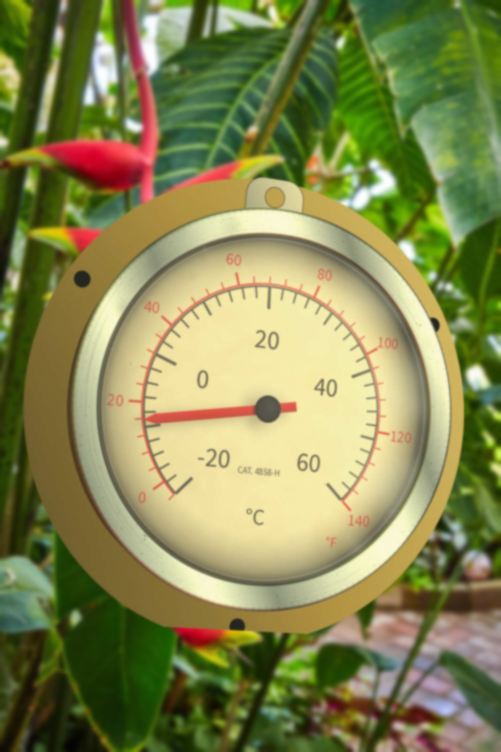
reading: °C -9
